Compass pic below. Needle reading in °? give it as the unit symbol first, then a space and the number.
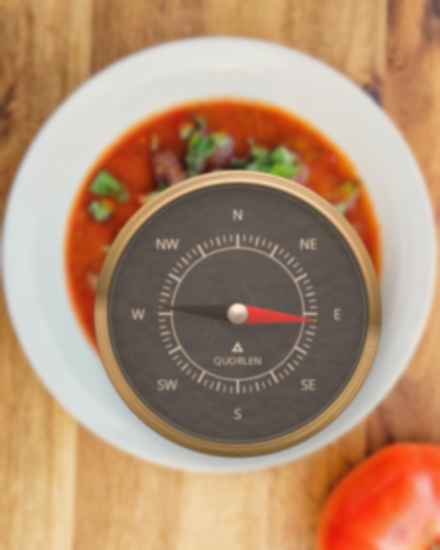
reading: ° 95
